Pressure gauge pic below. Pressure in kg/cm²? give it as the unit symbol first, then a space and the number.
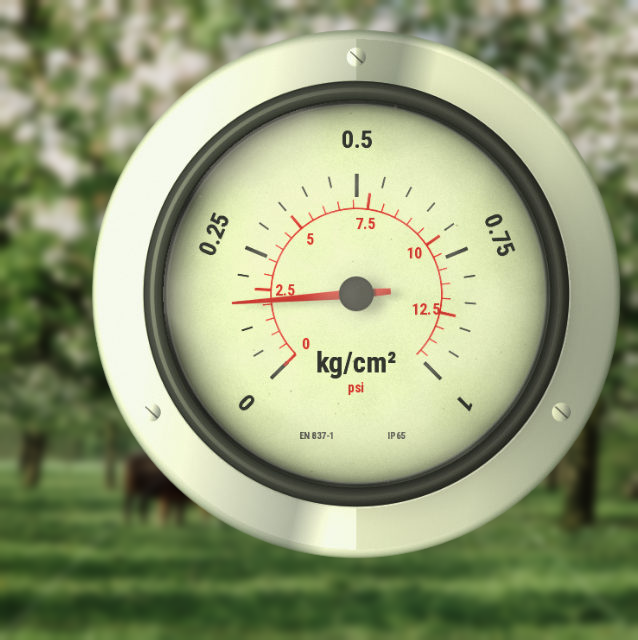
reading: kg/cm² 0.15
